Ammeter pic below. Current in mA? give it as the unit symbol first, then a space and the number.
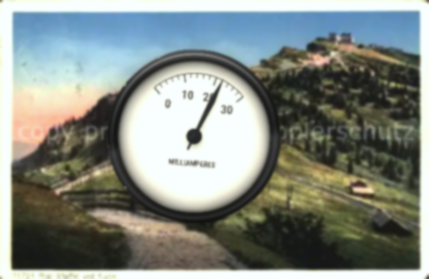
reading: mA 22
